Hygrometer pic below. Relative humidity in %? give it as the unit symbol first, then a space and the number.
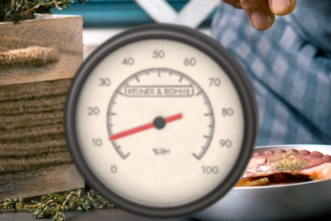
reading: % 10
